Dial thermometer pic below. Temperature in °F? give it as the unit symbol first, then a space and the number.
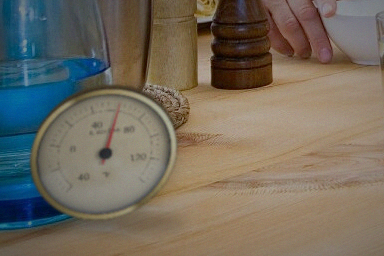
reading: °F 60
